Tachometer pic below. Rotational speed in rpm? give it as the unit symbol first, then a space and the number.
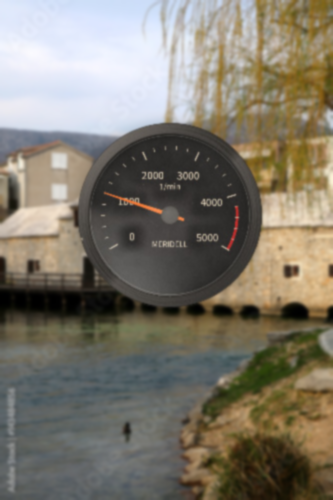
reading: rpm 1000
